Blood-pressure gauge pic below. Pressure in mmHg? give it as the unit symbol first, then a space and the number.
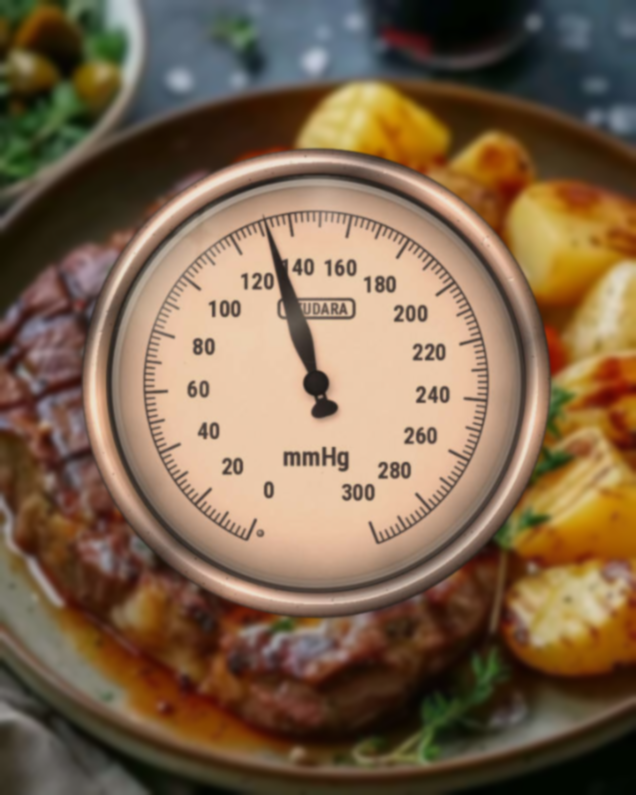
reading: mmHg 132
